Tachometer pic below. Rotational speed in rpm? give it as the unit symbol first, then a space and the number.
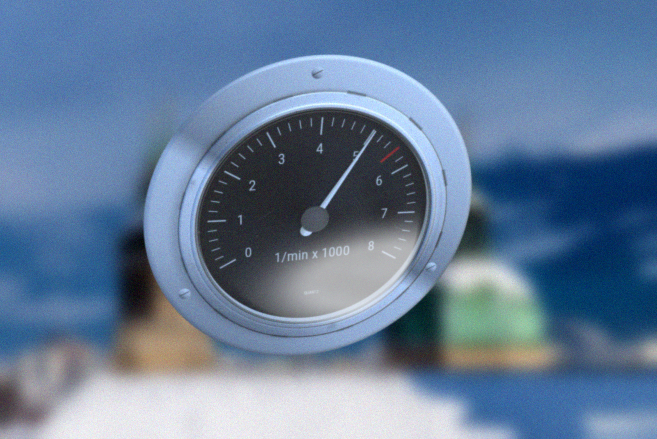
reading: rpm 5000
